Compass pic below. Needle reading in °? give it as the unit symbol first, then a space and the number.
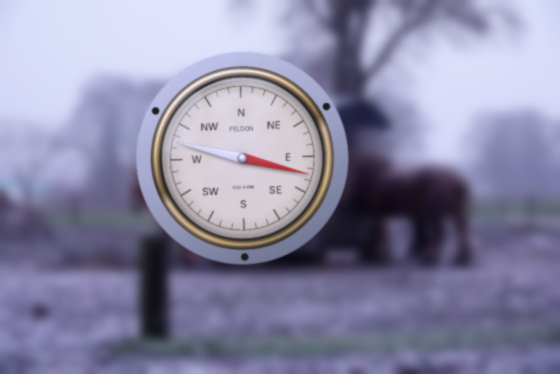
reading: ° 105
